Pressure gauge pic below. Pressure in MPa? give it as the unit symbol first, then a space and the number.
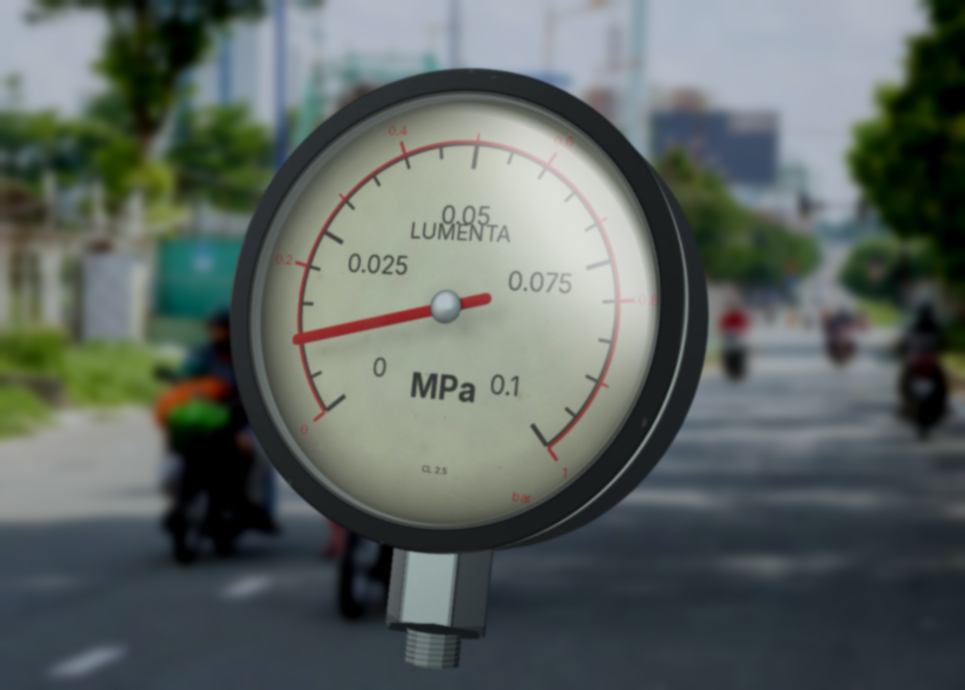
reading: MPa 0.01
